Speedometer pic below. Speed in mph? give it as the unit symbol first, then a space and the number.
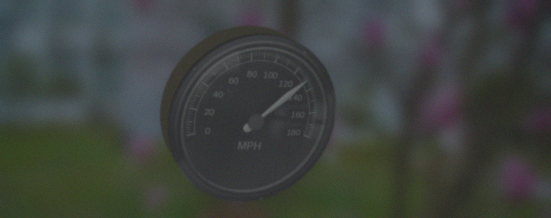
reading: mph 130
